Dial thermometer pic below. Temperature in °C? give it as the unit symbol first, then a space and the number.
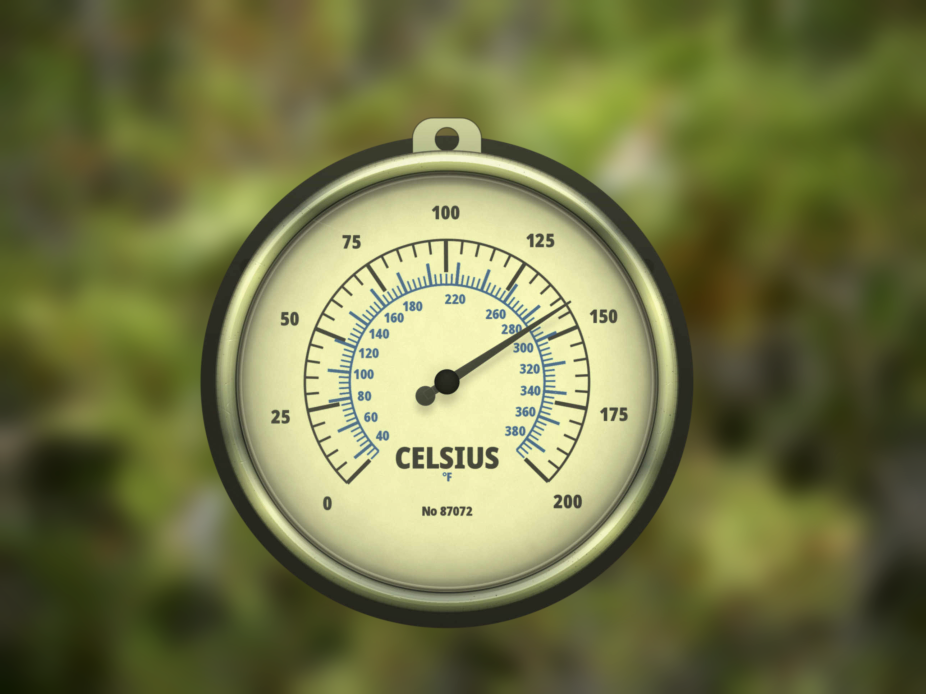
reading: °C 142.5
